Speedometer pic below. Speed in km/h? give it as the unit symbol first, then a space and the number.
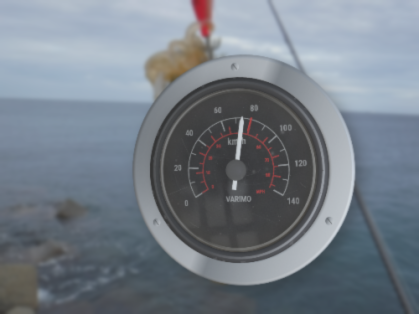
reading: km/h 75
